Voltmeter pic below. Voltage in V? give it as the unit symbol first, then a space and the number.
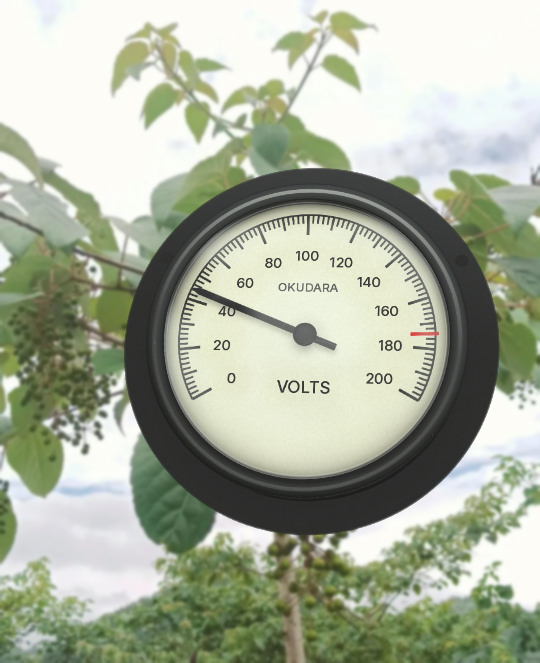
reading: V 44
